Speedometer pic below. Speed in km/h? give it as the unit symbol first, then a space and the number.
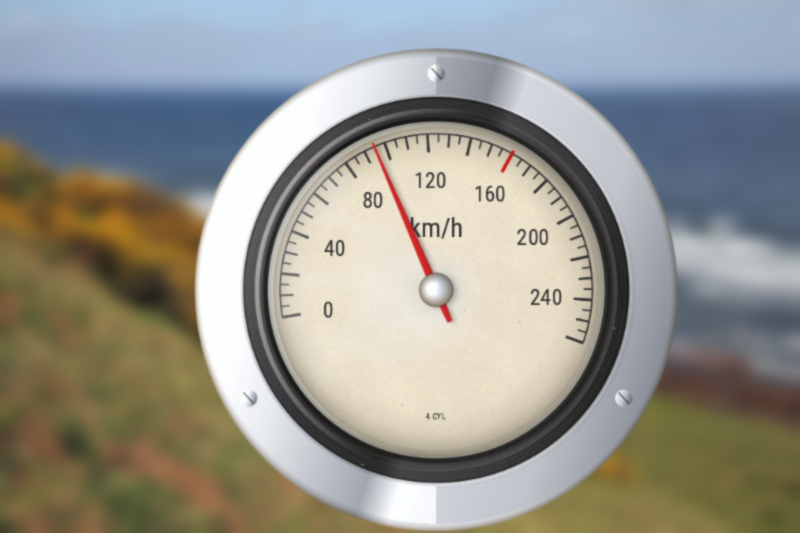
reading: km/h 95
